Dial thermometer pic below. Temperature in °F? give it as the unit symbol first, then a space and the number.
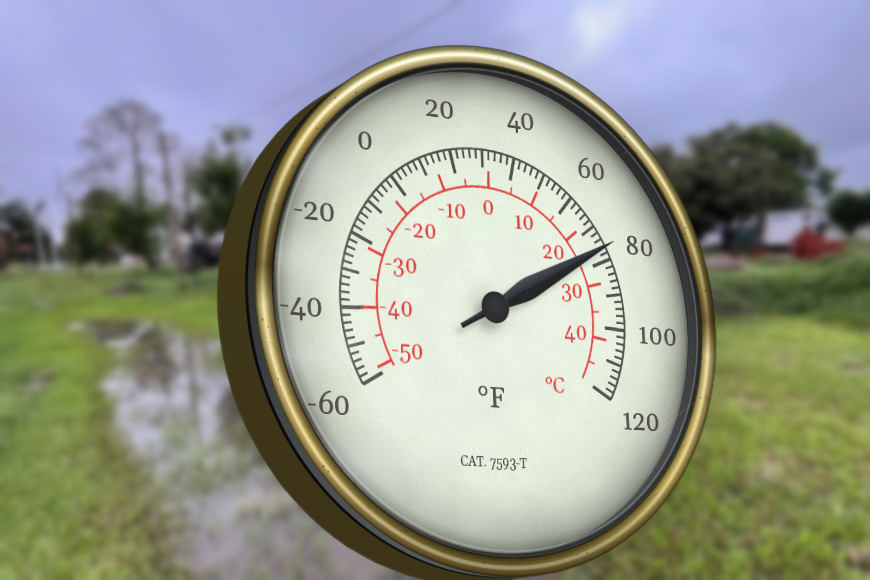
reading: °F 76
